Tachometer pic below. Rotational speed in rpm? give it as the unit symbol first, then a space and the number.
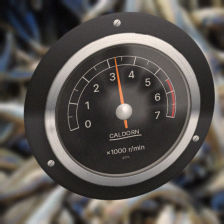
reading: rpm 3250
